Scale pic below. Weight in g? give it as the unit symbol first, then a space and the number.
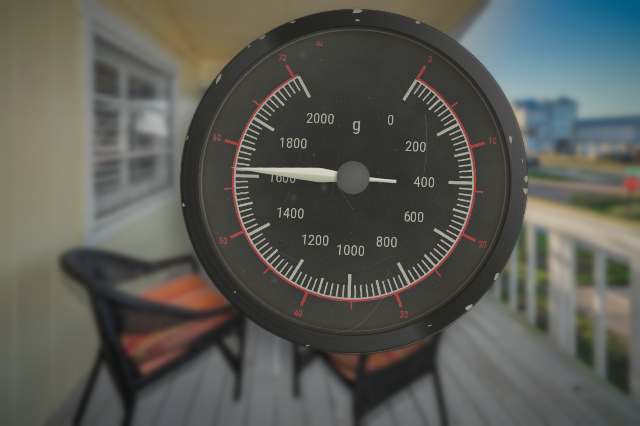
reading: g 1620
